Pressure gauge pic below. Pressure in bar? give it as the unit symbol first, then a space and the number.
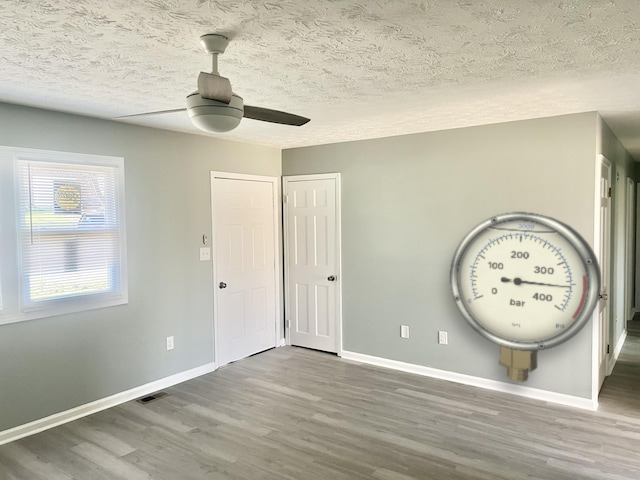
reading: bar 350
